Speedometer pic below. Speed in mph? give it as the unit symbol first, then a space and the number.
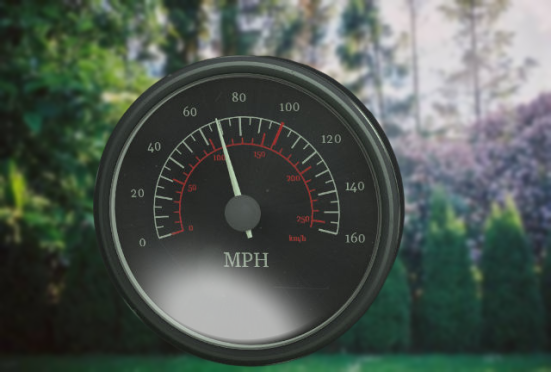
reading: mph 70
